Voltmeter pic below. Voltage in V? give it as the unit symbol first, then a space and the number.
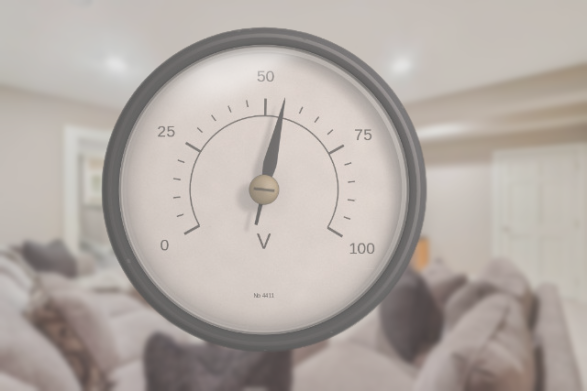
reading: V 55
